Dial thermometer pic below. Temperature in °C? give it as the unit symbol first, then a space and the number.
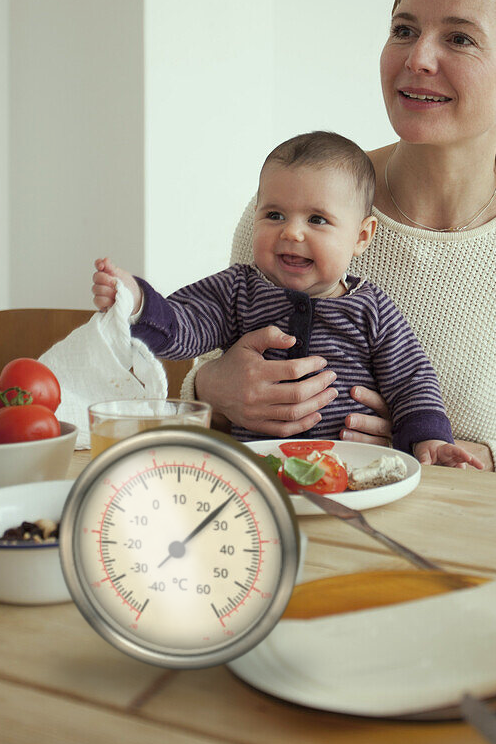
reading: °C 25
